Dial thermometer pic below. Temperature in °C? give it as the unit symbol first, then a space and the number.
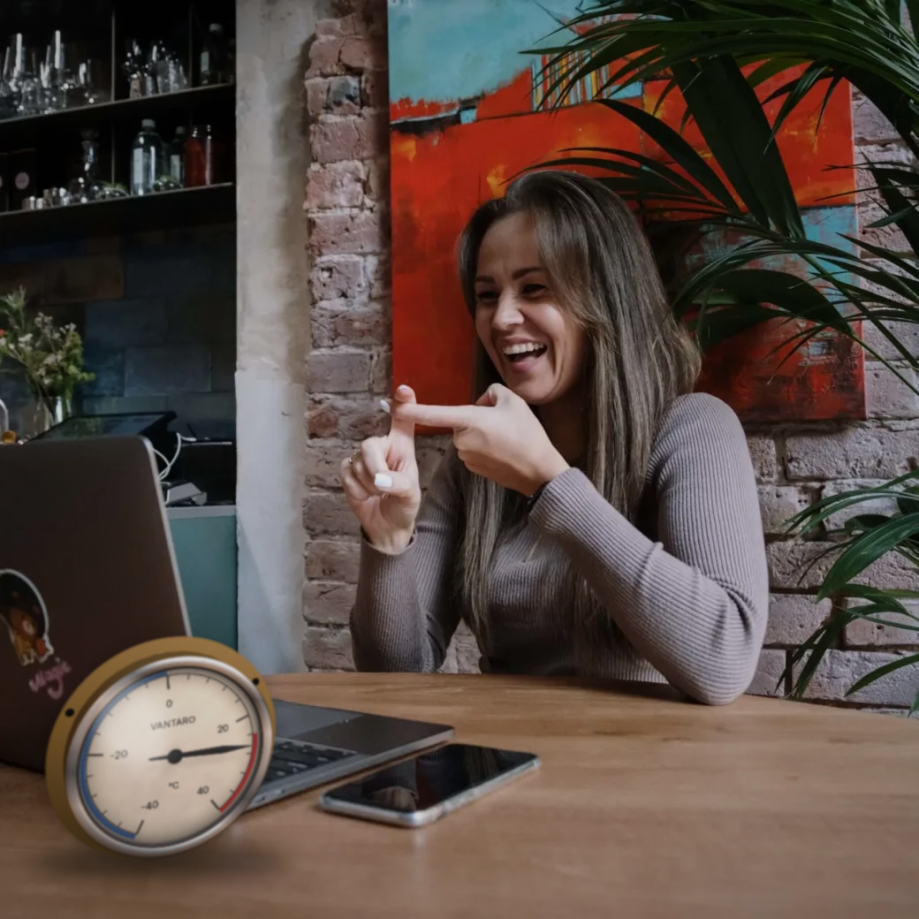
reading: °C 26
